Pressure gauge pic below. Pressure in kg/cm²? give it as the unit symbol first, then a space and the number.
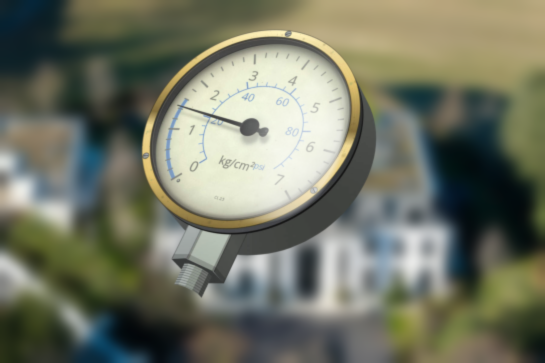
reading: kg/cm² 1.4
